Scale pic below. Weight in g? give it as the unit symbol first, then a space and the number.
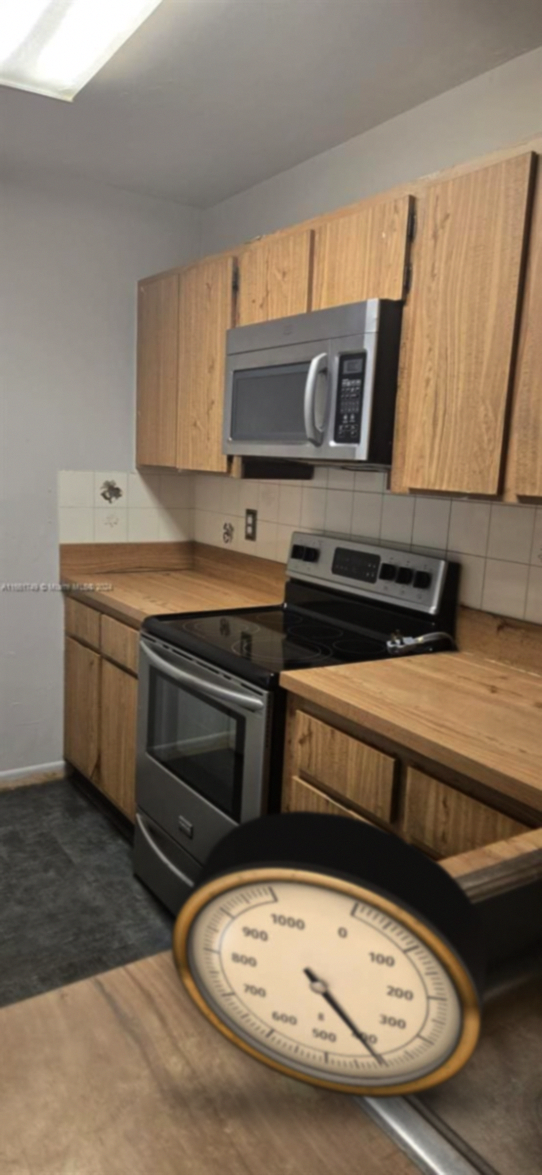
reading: g 400
